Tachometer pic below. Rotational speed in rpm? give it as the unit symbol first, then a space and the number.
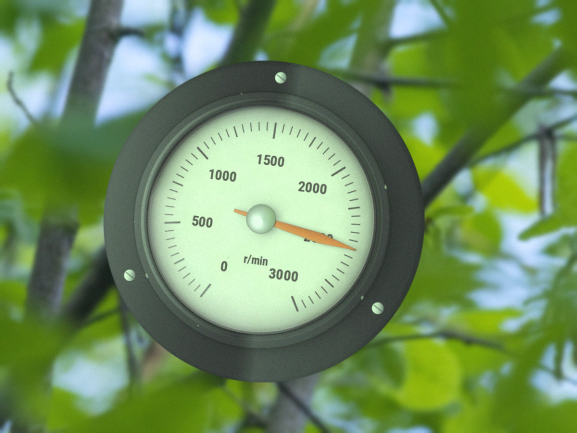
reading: rpm 2500
